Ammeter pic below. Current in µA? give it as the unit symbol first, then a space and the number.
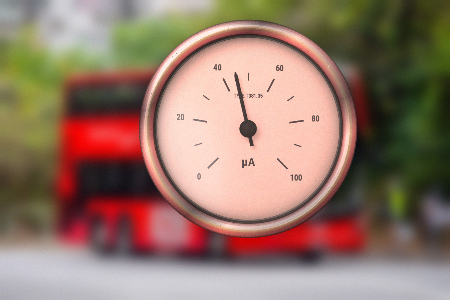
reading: µA 45
